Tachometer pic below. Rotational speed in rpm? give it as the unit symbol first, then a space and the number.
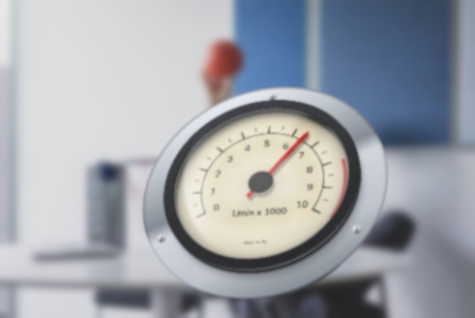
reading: rpm 6500
